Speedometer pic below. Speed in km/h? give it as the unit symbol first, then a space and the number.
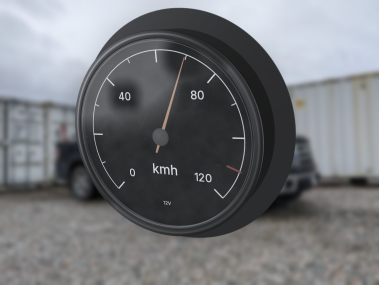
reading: km/h 70
